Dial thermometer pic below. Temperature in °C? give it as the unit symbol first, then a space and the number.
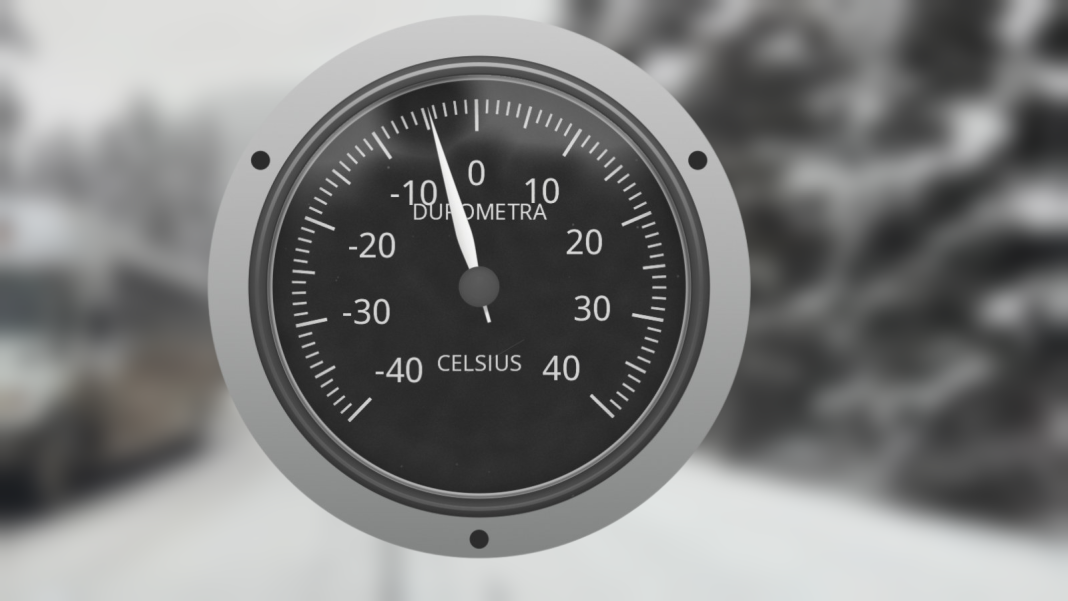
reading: °C -4.5
